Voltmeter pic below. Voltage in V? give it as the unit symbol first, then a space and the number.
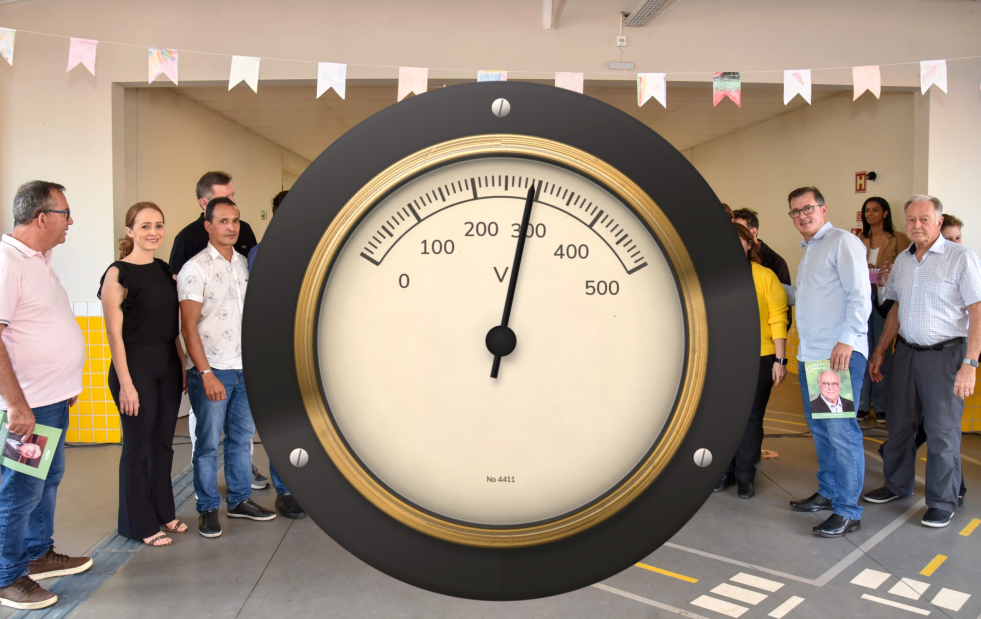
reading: V 290
